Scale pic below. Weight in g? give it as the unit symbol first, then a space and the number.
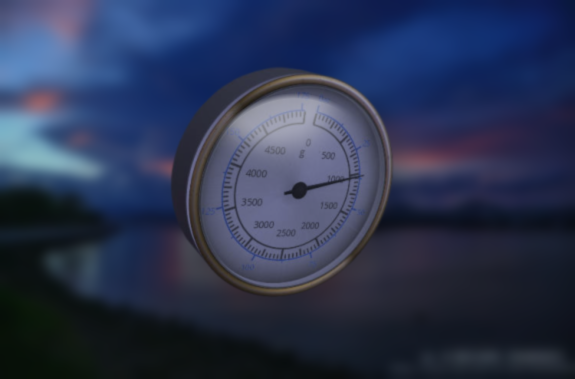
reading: g 1000
